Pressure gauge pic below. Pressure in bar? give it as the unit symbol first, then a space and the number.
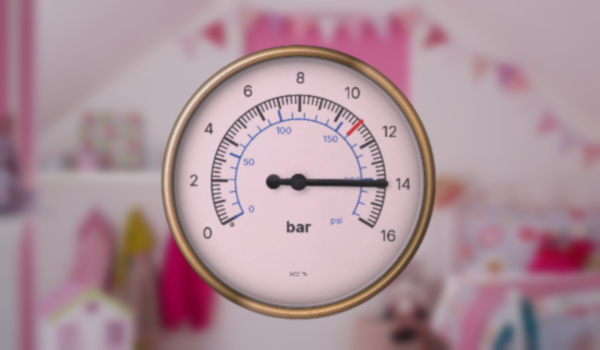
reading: bar 14
